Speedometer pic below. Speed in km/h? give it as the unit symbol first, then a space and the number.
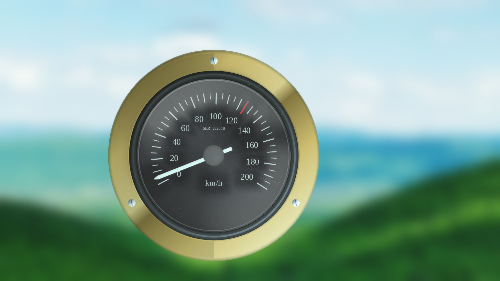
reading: km/h 5
